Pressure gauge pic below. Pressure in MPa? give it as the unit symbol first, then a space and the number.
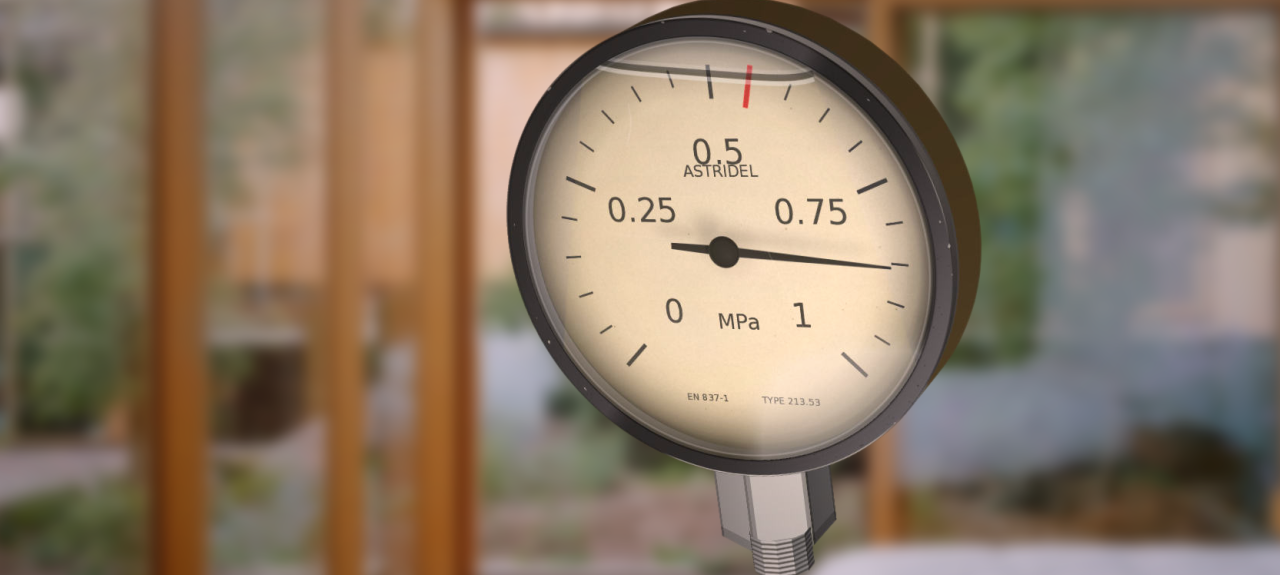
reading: MPa 0.85
